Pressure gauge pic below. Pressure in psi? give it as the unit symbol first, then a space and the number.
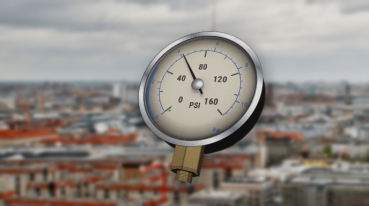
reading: psi 60
